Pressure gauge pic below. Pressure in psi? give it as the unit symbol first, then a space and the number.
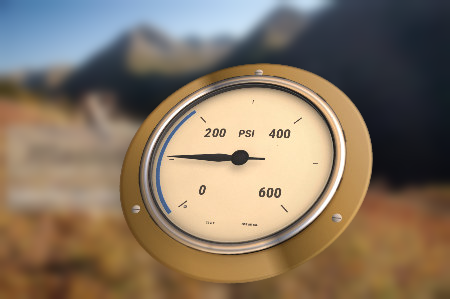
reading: psi 100
